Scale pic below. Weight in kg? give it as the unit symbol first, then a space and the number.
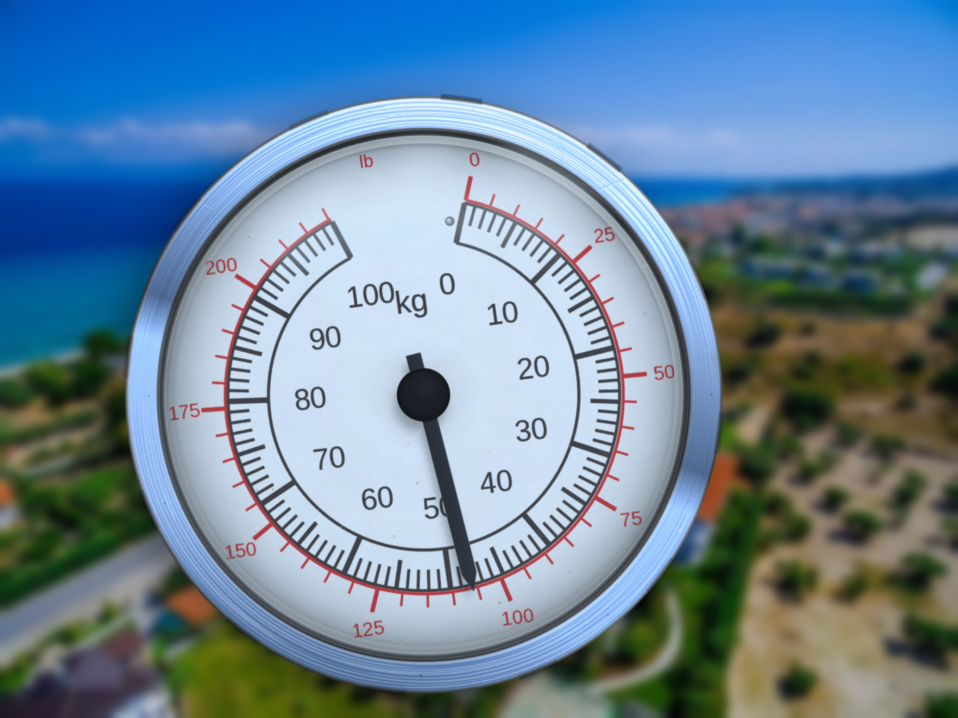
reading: kg 48
